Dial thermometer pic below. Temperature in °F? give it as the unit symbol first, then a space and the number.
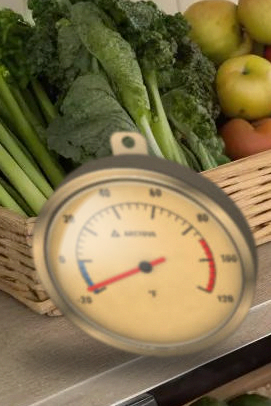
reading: °F -16
